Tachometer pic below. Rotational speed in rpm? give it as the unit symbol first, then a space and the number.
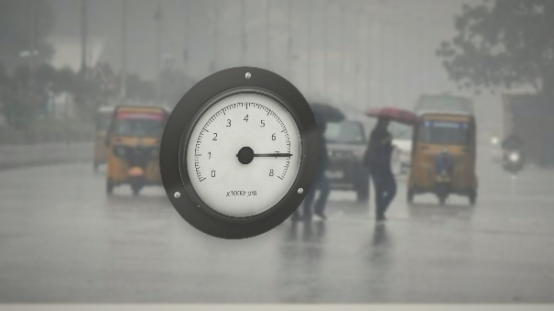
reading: rpm 7000
